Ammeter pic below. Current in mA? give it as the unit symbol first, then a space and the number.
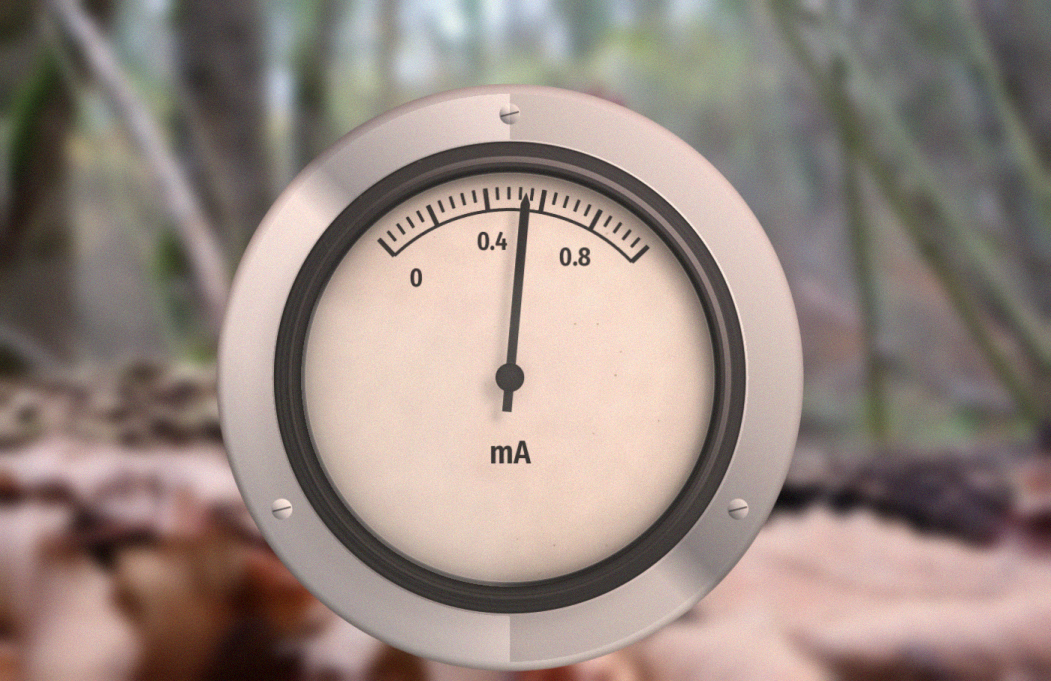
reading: mA 0.54
